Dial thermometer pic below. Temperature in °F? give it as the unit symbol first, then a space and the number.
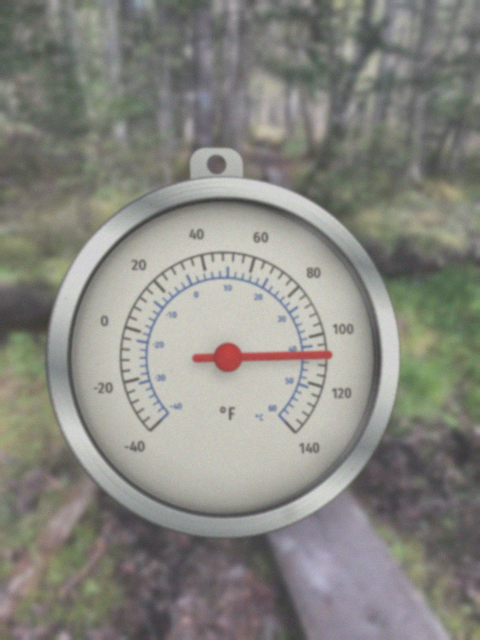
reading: °F 108
